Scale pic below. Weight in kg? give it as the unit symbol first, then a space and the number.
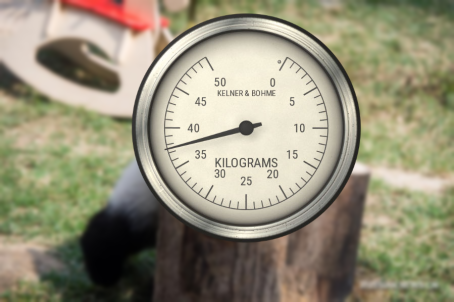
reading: kg 37.5
